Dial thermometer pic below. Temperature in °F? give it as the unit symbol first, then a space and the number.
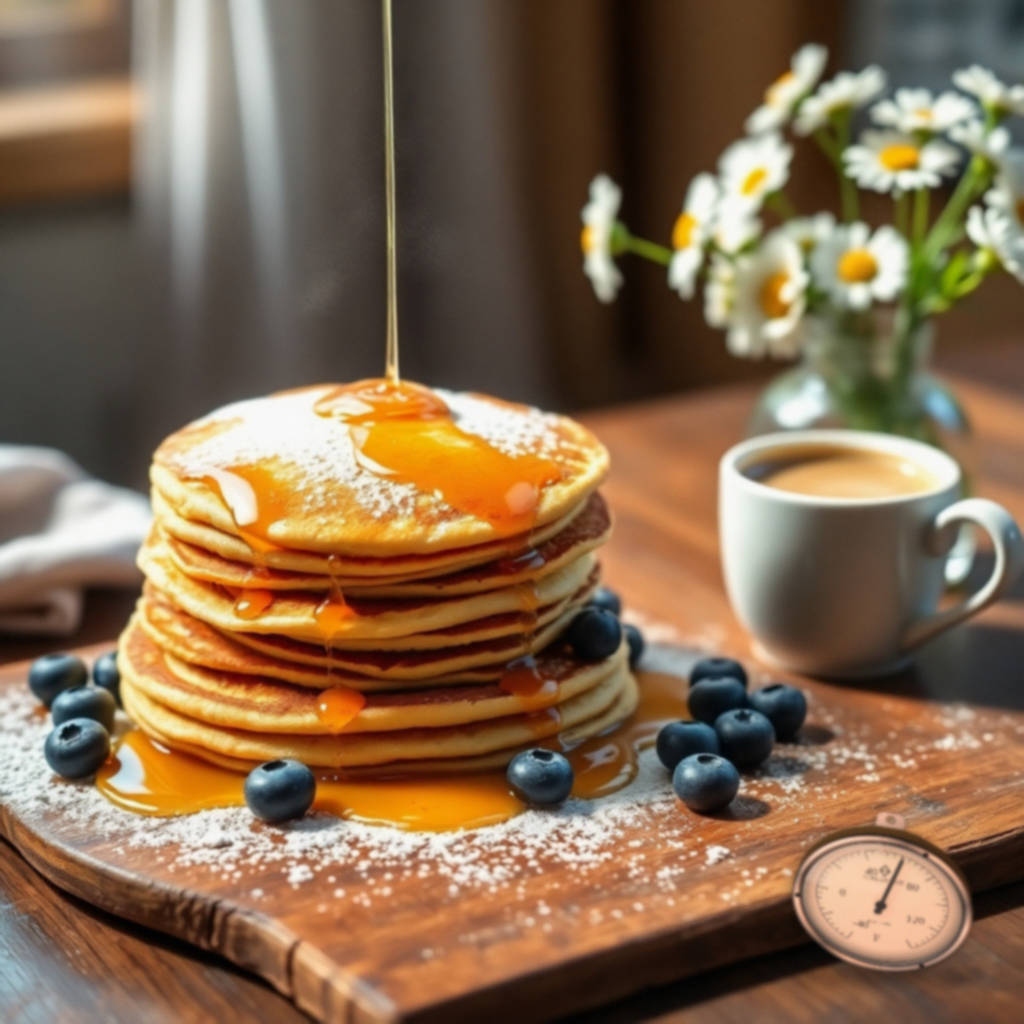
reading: °F 60
